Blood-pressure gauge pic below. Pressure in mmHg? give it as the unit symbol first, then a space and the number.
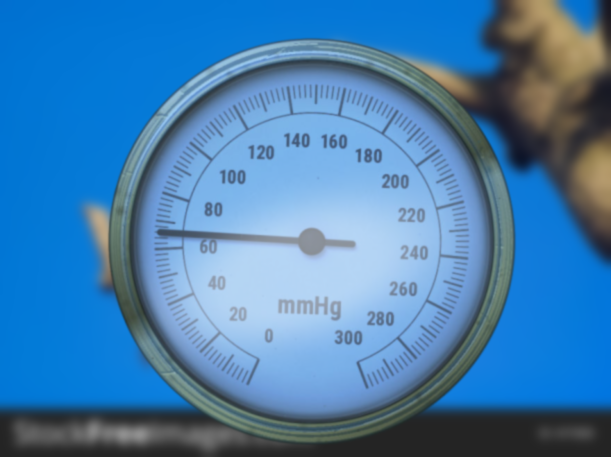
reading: mmHg 66
